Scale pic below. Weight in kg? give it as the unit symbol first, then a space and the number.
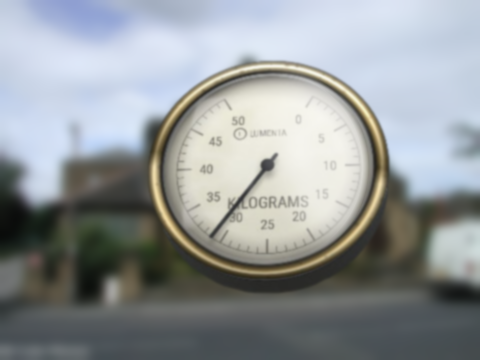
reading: kg 31
